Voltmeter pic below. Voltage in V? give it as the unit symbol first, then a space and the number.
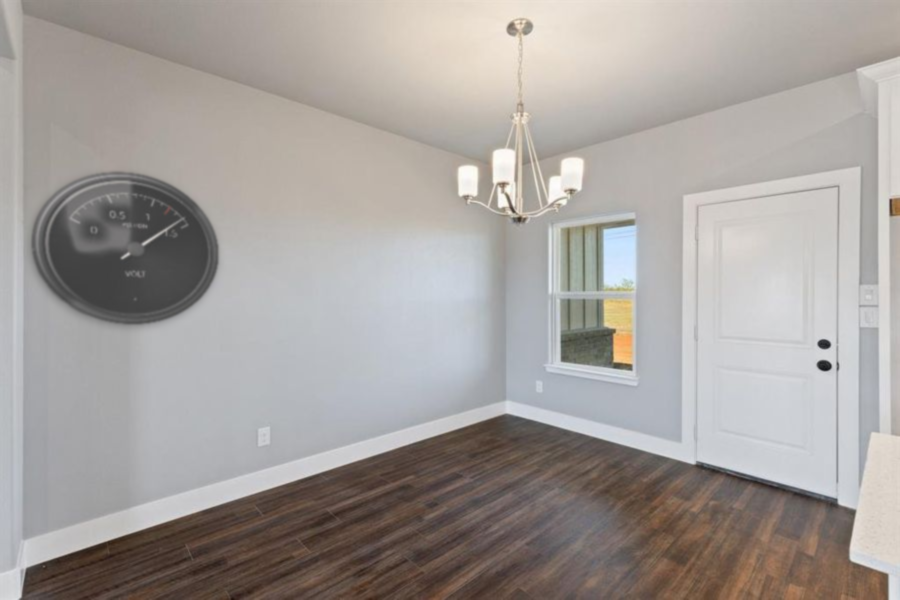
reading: V 1.4
